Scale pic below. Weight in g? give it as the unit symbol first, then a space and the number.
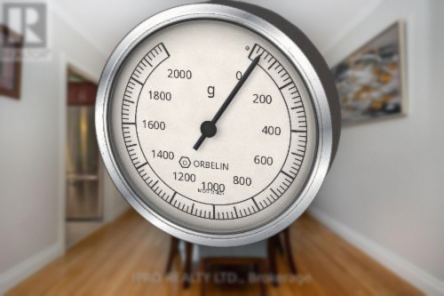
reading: g 40
